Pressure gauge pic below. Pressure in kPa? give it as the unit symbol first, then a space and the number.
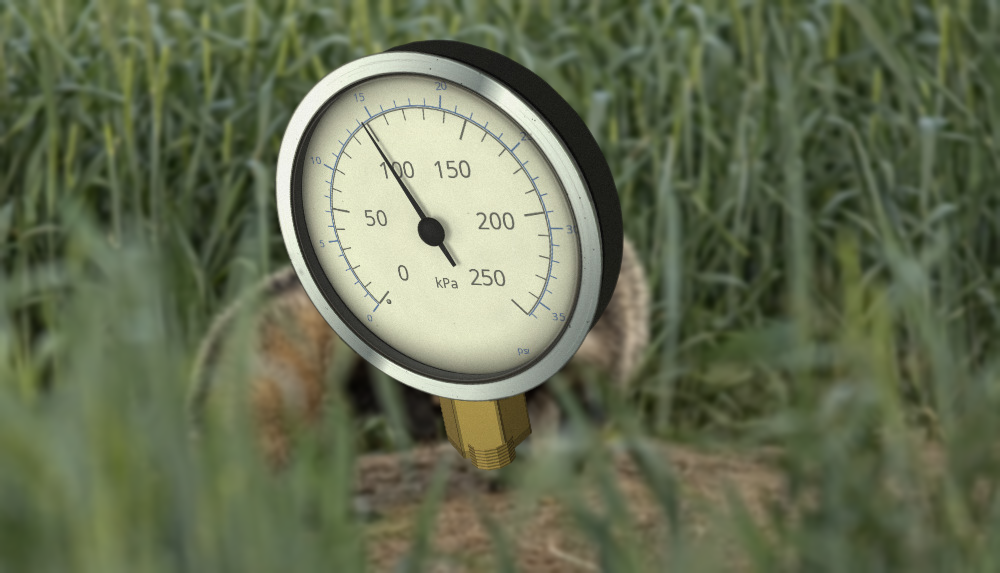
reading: kPa 100
